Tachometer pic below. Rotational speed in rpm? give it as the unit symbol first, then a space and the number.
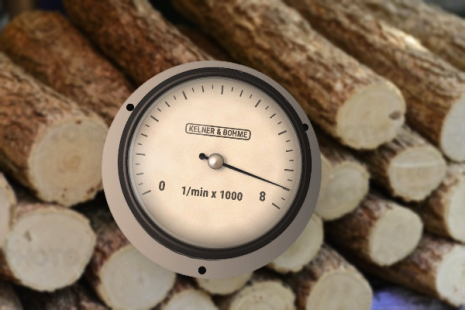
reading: rpm 7500
